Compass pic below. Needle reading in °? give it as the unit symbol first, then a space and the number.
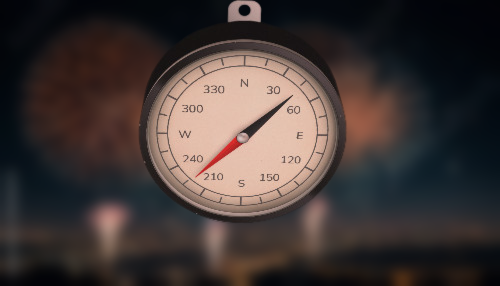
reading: ° 225
